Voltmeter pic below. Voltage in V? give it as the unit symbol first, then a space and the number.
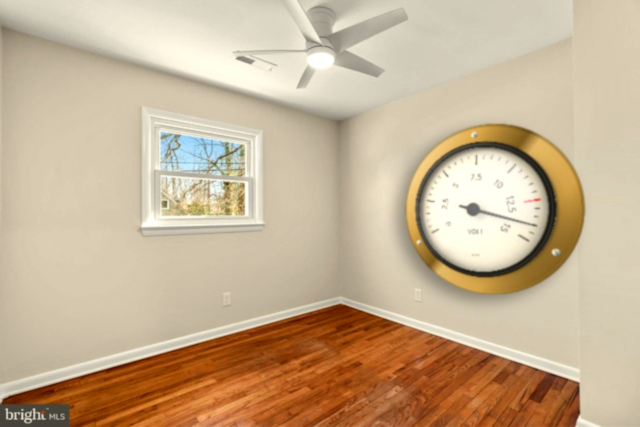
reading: V 14
